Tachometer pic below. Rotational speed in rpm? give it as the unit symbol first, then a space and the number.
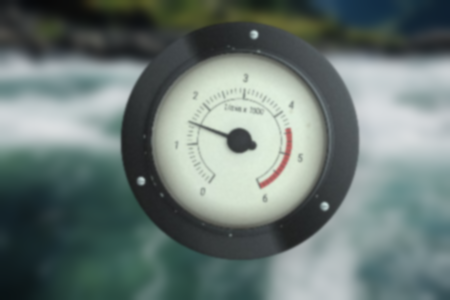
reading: rpm 1500
